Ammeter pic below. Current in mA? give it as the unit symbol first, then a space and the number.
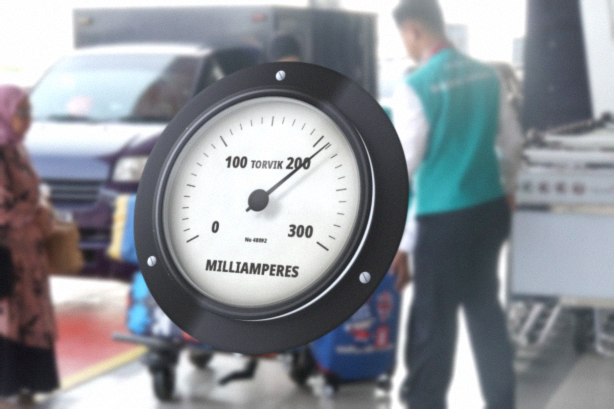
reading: mA 210
